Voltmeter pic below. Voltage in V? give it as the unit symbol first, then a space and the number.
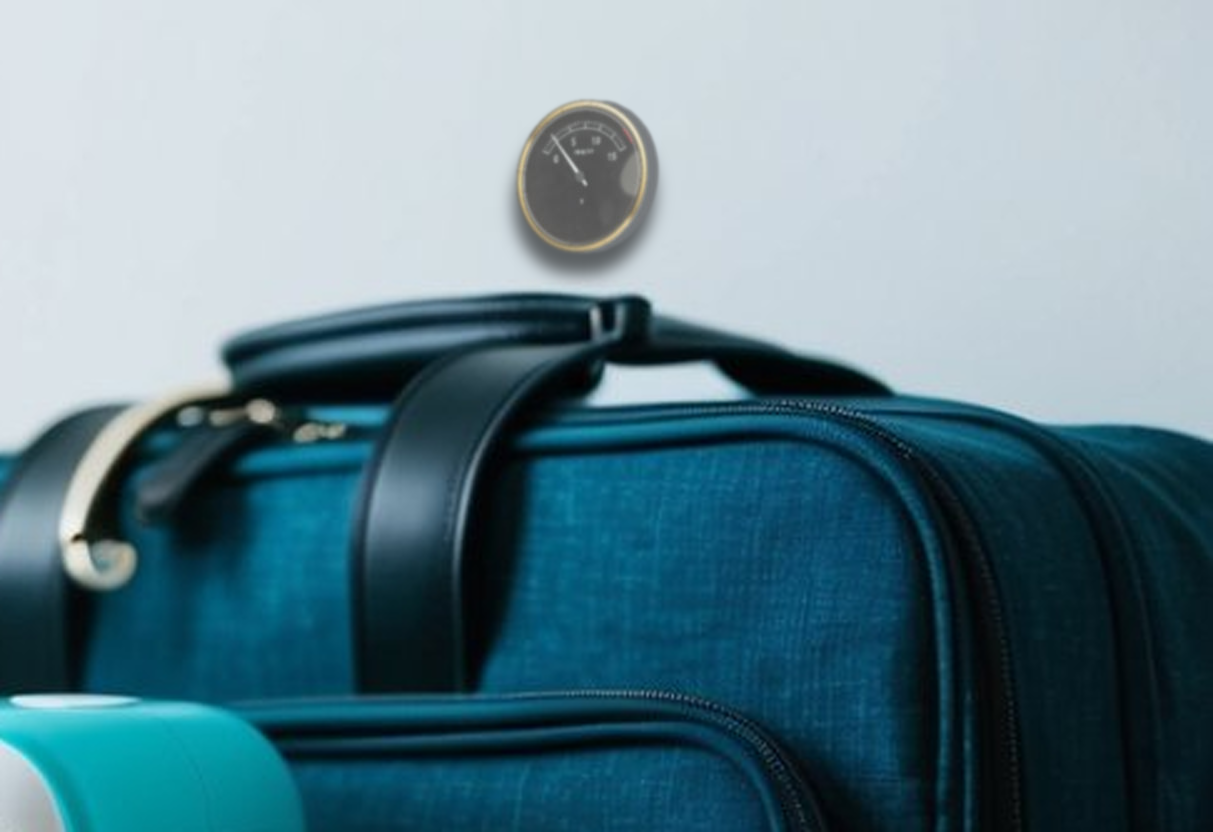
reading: V 2.5
